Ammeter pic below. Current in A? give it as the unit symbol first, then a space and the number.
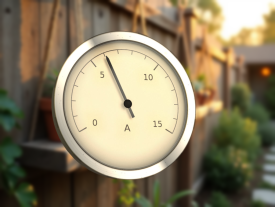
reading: A 6
